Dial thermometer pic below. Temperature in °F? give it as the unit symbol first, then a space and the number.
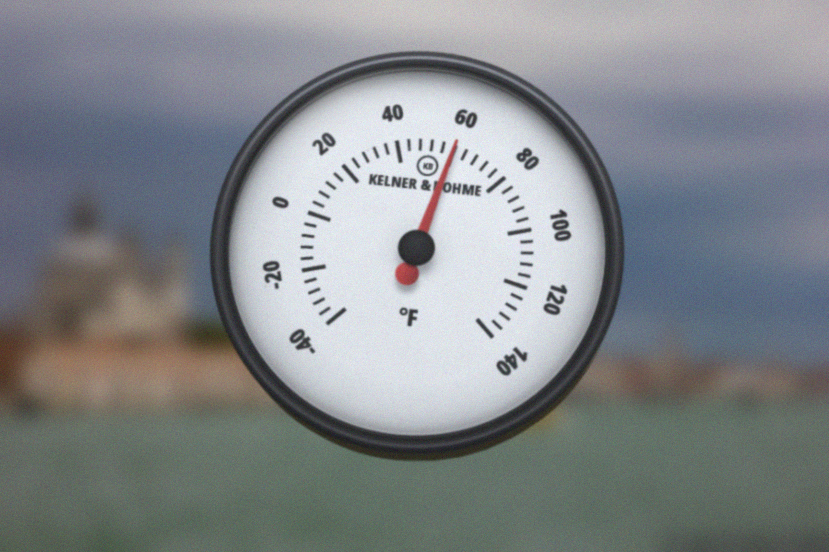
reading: °F 60
